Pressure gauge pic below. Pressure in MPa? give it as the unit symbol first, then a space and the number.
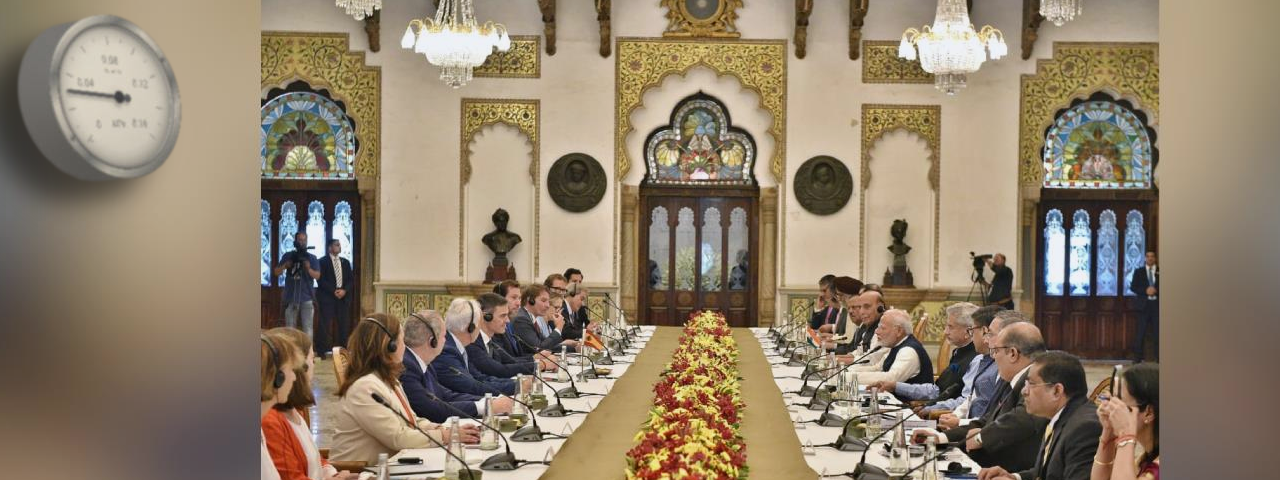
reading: MPa 0.03
